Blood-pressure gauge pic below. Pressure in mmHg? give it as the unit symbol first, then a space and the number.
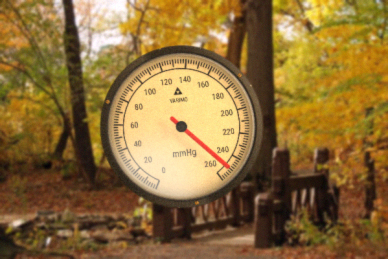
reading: mmHg 250
